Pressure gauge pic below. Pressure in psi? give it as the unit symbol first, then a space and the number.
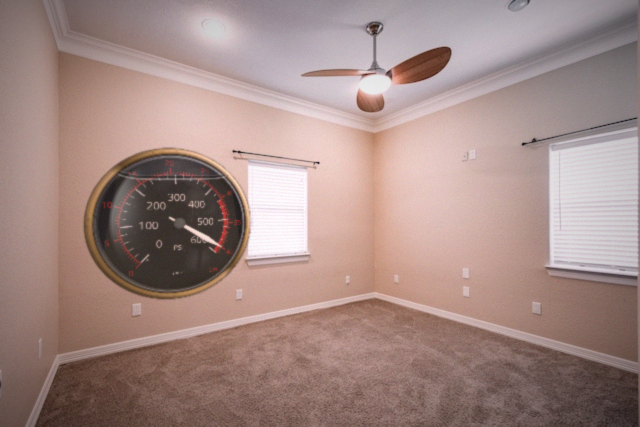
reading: psi 580
